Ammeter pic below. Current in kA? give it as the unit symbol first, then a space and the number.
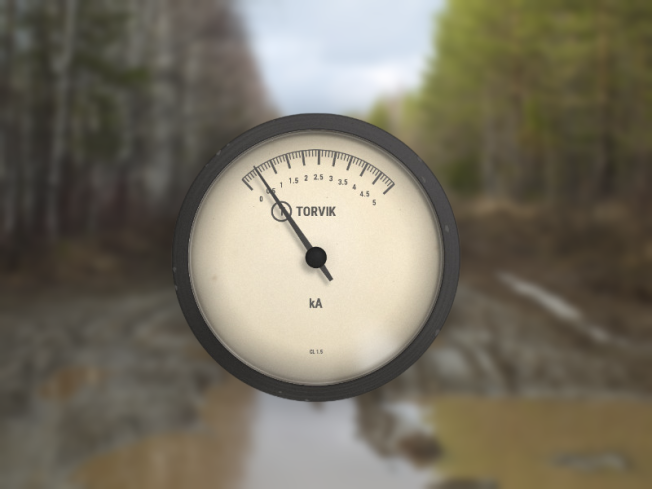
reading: kA 0.5
